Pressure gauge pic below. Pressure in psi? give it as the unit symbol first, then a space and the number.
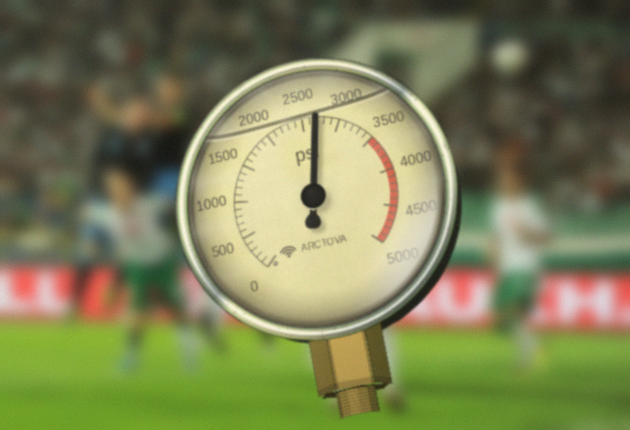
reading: psi 2700
